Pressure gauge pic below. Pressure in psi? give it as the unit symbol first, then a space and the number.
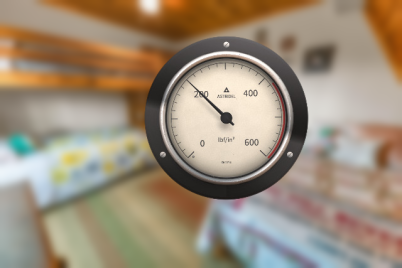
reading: psi 200
